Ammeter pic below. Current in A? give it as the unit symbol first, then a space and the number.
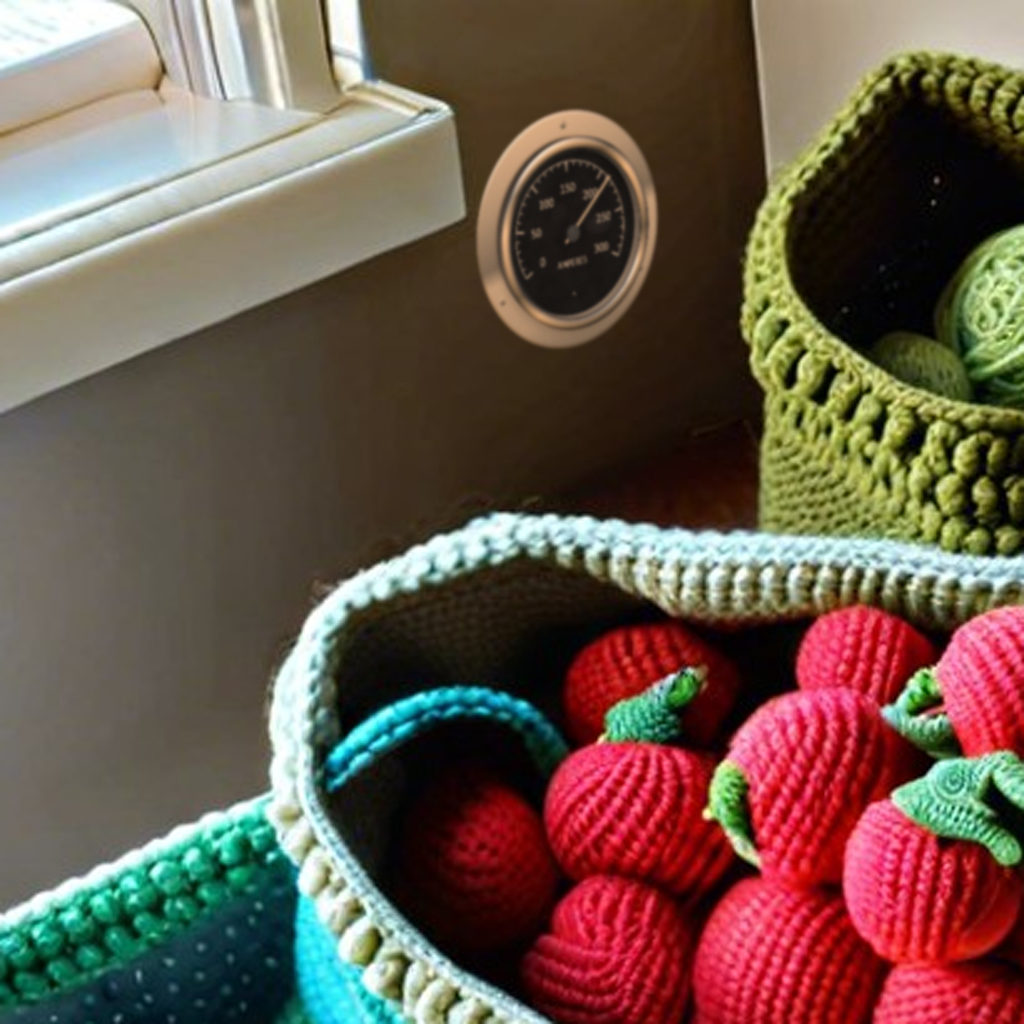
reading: A 210
